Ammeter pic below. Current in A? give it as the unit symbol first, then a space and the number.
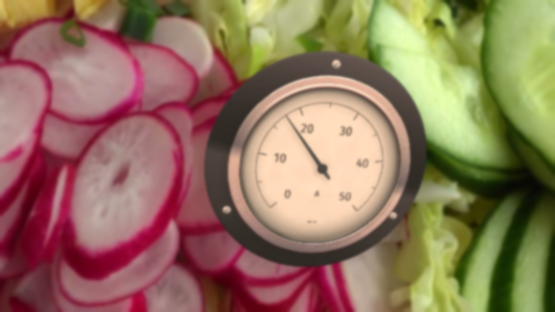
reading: A 17.5
